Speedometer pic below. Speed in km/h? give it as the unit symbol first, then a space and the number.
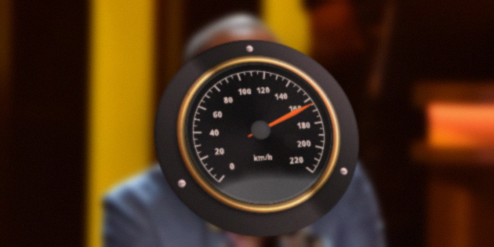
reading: km/h 165
